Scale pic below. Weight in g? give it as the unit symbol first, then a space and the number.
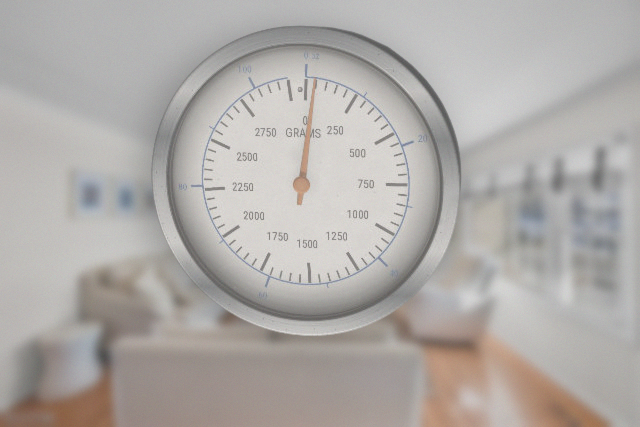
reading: g 50
